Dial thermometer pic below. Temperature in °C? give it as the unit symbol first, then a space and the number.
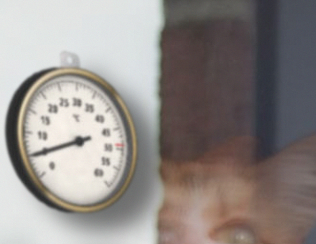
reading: °C 5
